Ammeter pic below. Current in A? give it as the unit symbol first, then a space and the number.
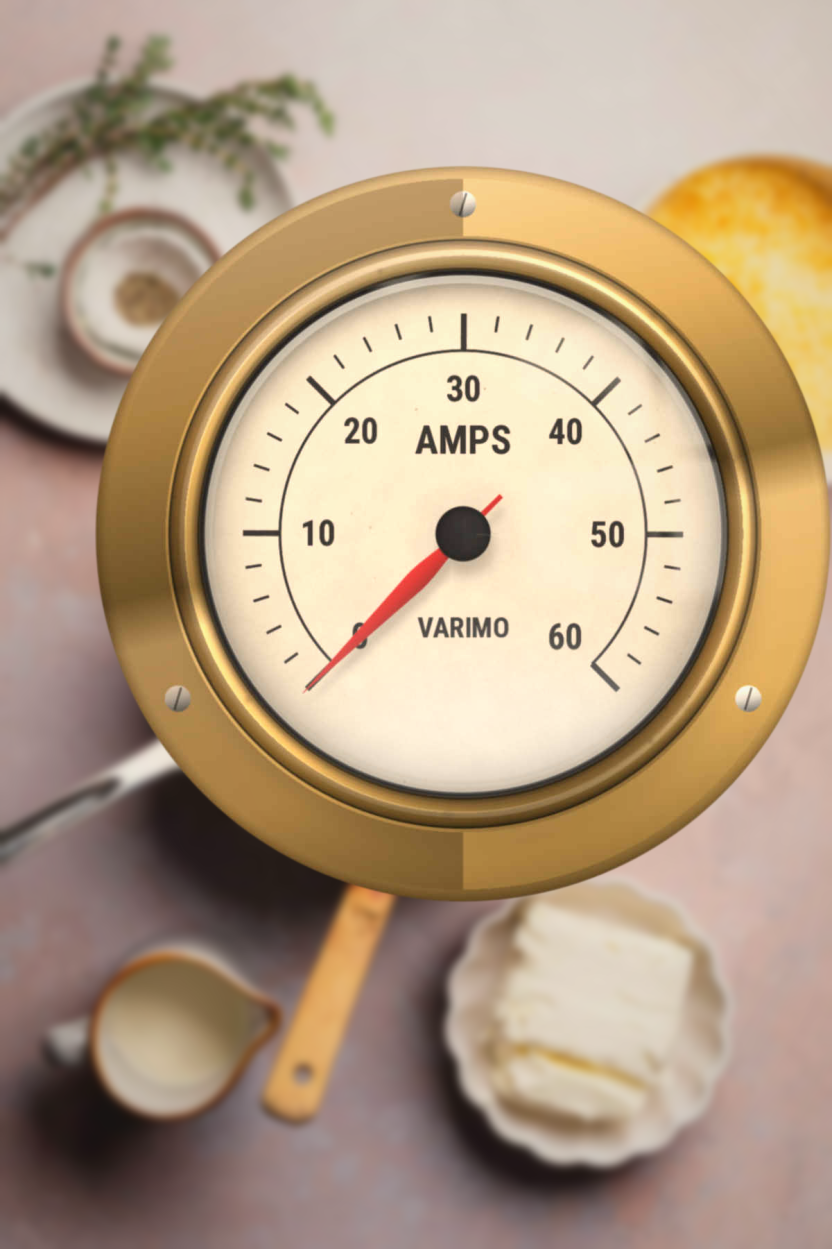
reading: A 0
